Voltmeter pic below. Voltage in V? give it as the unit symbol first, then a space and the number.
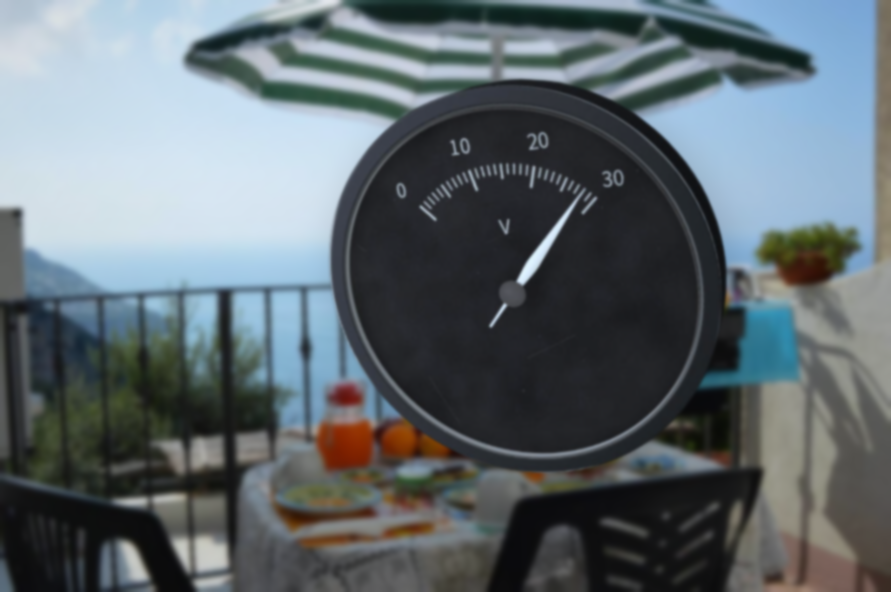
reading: V 28
